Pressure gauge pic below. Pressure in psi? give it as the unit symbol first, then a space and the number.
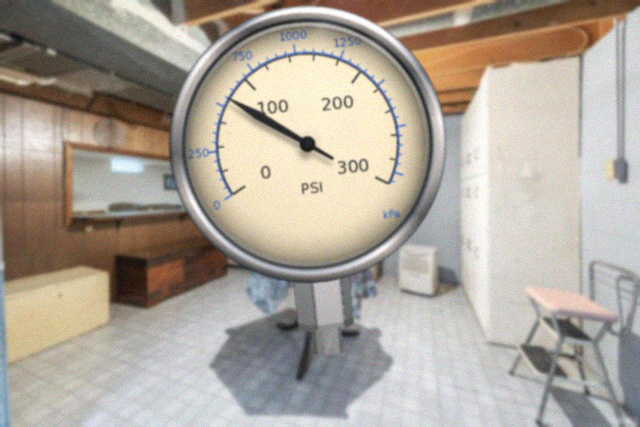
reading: psi 80
